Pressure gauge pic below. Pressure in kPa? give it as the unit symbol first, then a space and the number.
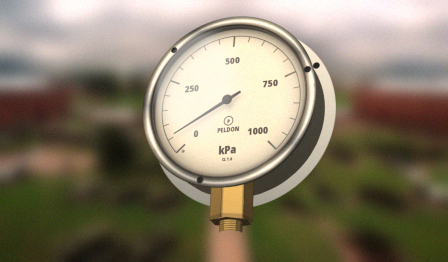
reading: kPa 50
